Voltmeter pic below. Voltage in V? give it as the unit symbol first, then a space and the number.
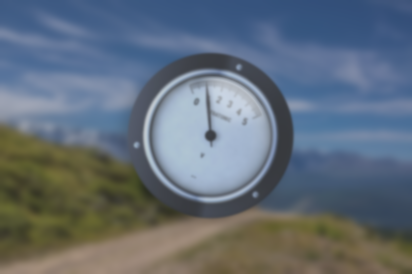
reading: V 1
